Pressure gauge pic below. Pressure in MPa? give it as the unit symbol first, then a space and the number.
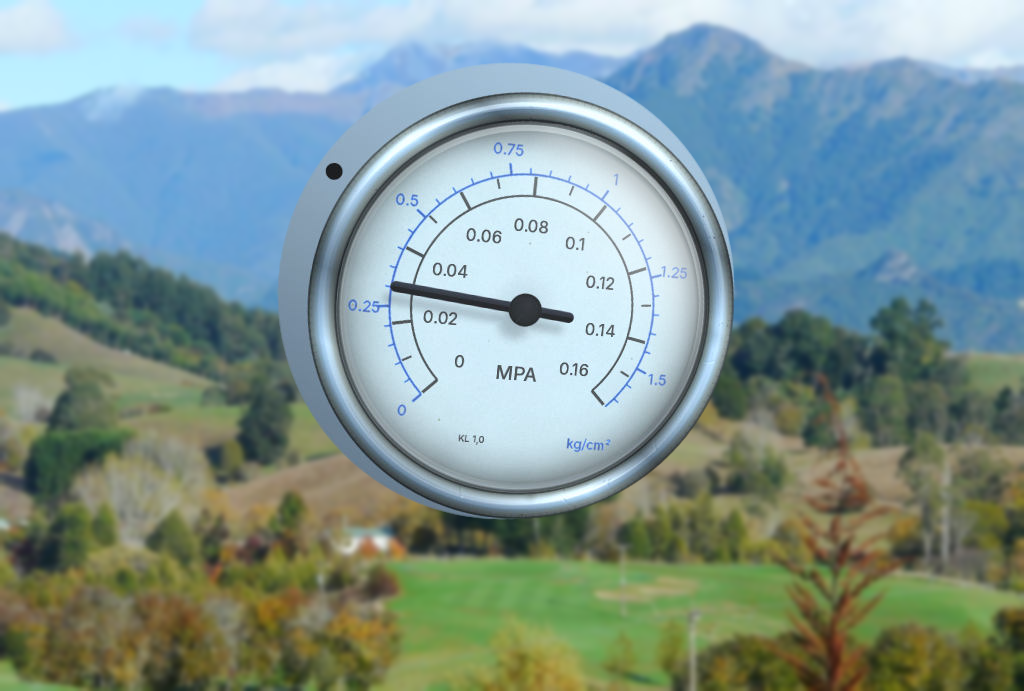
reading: MPa 0.03
